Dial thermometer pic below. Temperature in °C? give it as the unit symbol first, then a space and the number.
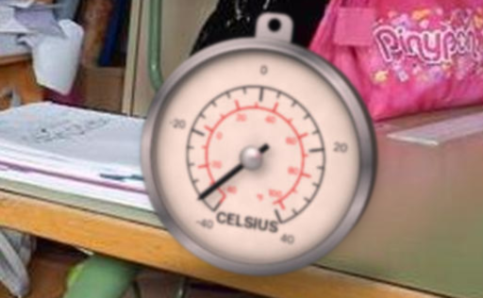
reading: °C -36
